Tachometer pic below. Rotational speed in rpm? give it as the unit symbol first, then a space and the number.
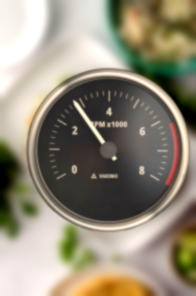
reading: rpm 2800
